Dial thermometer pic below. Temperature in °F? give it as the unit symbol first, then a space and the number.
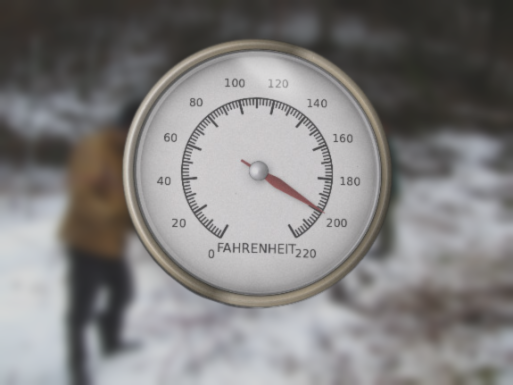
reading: °F 200
